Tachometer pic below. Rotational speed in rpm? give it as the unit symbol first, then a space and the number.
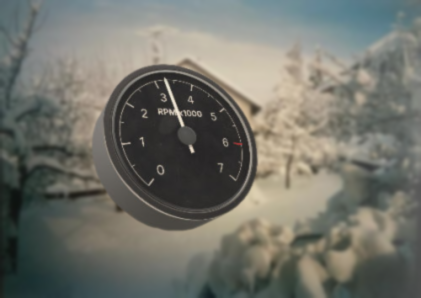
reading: rpm 3250
